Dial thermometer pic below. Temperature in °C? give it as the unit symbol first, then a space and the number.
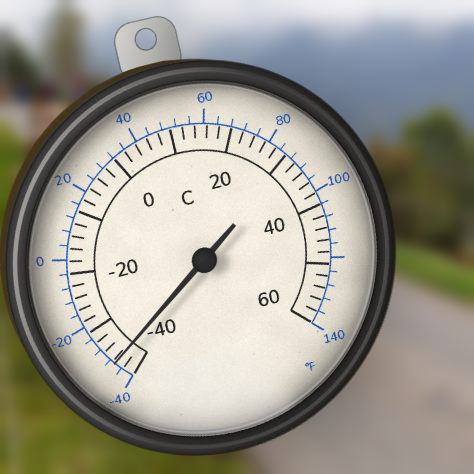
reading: °C -36
